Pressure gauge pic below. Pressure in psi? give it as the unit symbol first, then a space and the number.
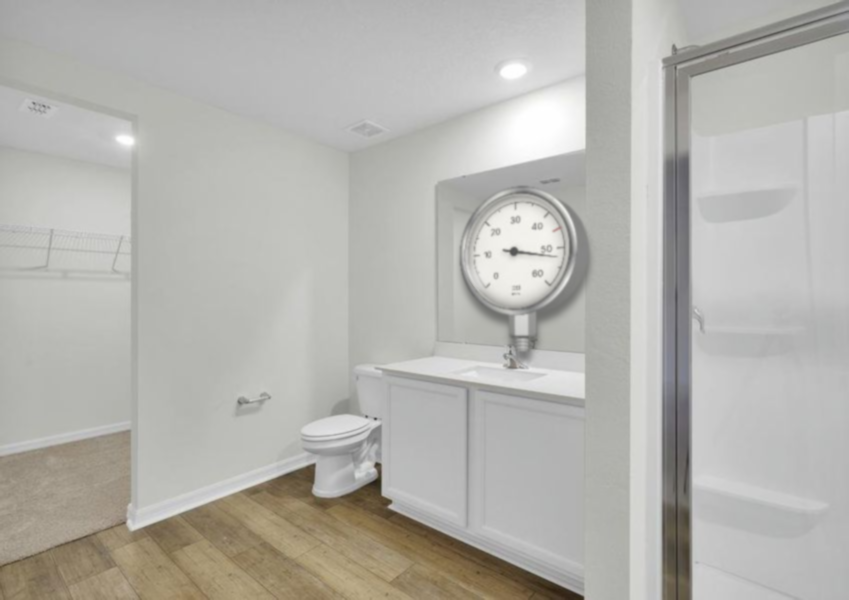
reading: psi 52.5
